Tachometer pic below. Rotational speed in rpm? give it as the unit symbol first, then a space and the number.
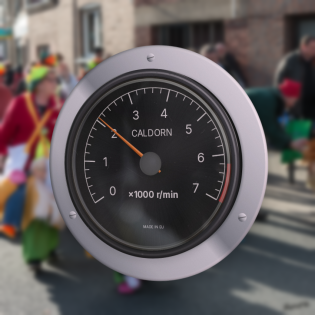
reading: rpm 2100
